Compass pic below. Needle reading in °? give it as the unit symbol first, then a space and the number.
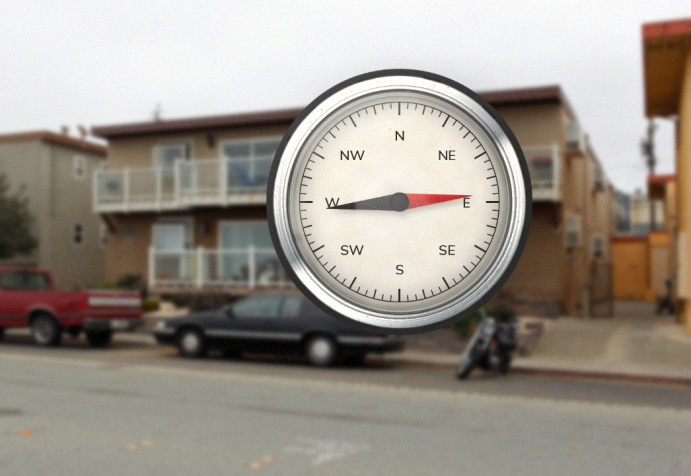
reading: ° 85
